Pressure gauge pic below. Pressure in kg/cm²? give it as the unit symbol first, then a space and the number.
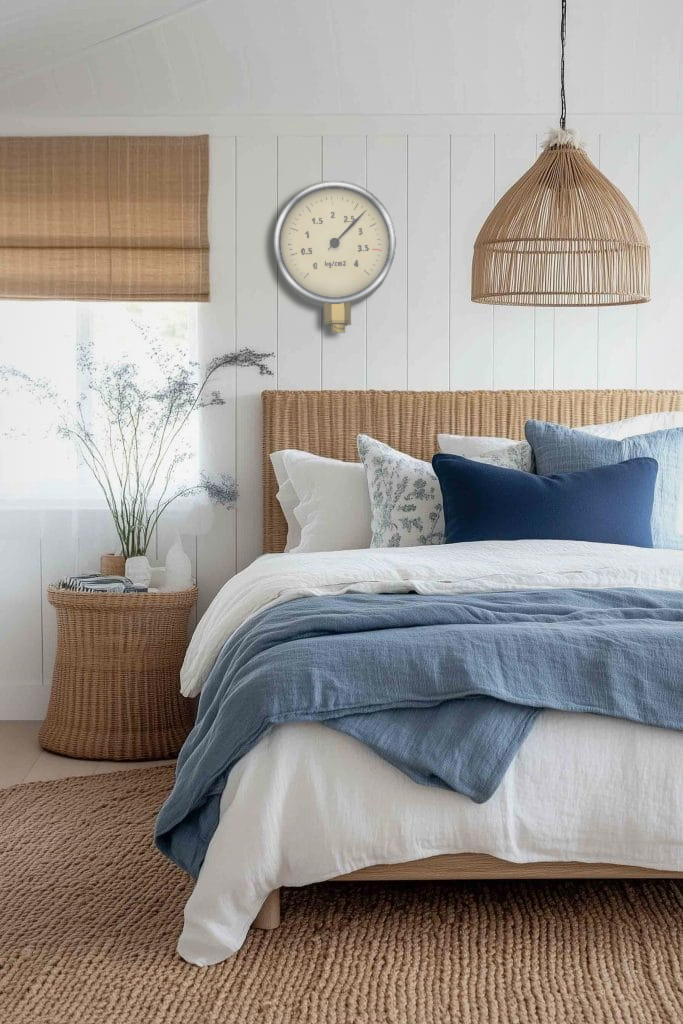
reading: kg/cm² 2.7
